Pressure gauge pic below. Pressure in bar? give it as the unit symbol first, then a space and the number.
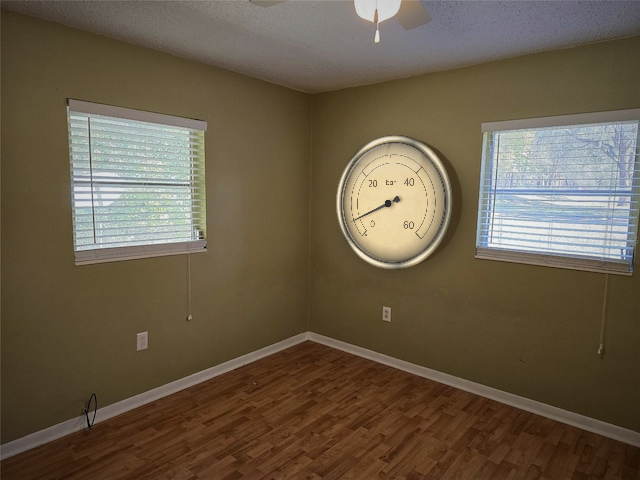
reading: bar 5
